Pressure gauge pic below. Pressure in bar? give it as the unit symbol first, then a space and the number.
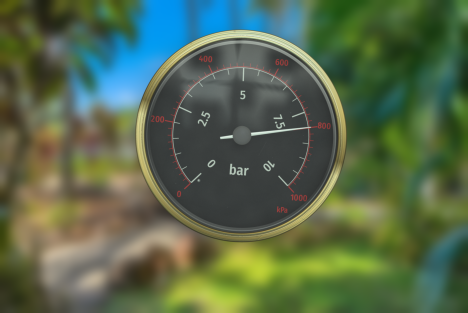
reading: bar 8
